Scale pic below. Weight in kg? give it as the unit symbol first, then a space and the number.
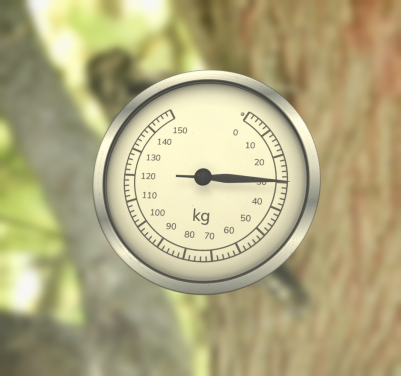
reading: kg 30
